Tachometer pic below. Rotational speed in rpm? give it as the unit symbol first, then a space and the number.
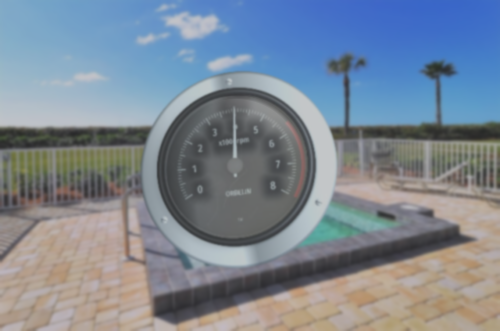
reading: rpm 4000
